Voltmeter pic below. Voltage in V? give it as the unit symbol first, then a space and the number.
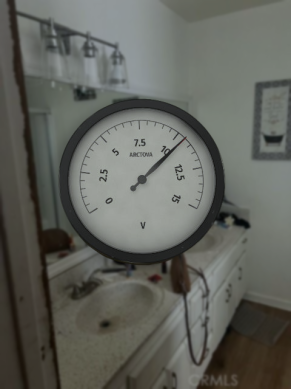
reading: V 10.5
